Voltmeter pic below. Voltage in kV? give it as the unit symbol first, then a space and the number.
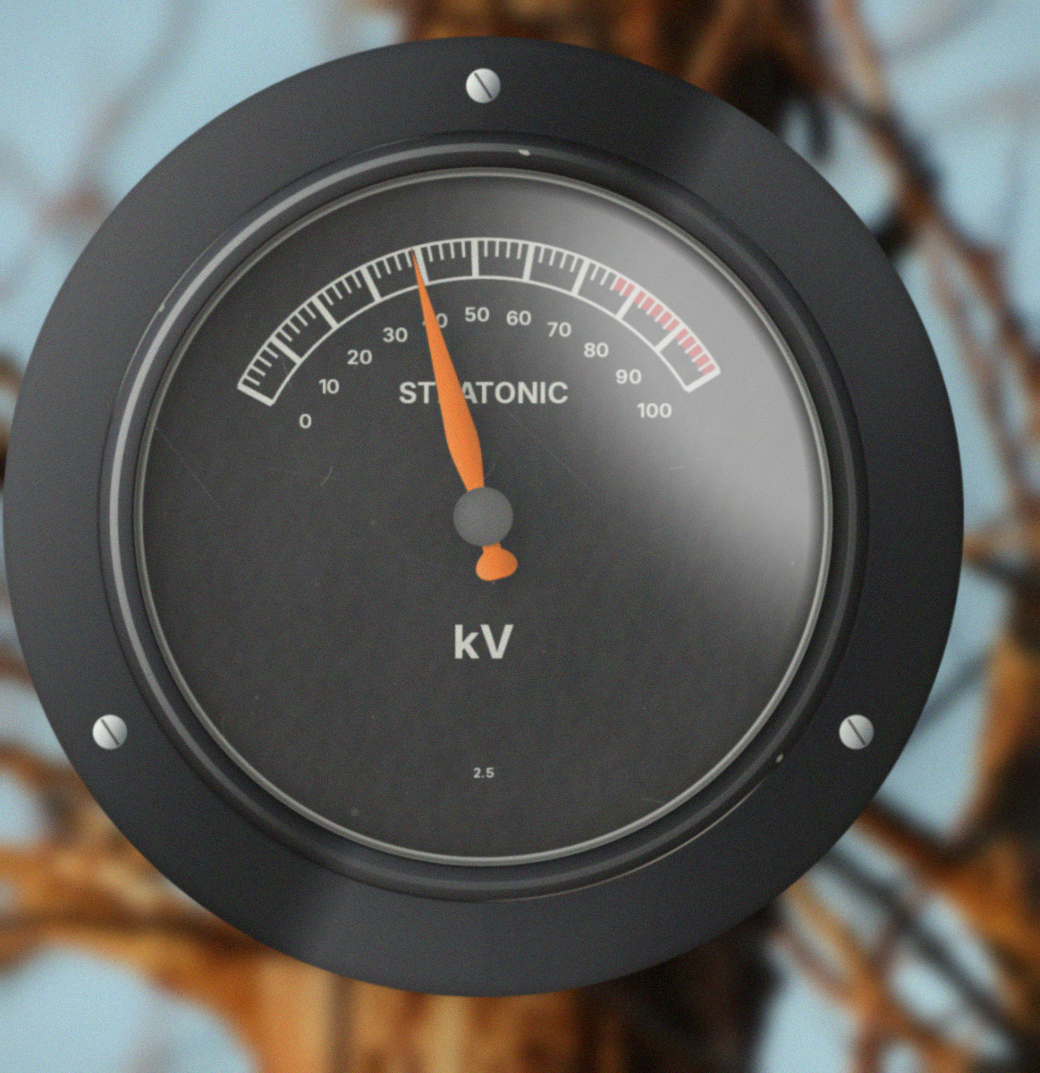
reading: kV 39
